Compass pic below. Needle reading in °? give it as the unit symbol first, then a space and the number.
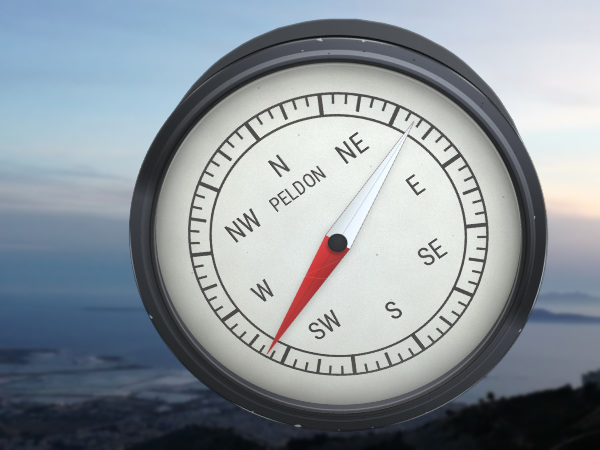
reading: ° 247.5
